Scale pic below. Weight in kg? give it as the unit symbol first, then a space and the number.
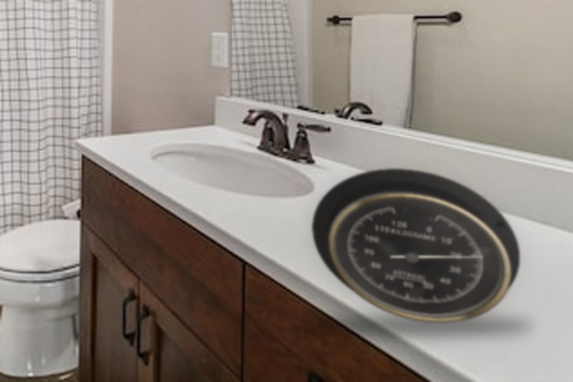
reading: kg 20
